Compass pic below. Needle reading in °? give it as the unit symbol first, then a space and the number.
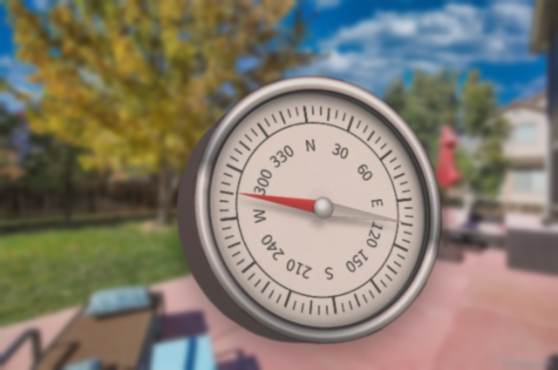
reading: ° 285
